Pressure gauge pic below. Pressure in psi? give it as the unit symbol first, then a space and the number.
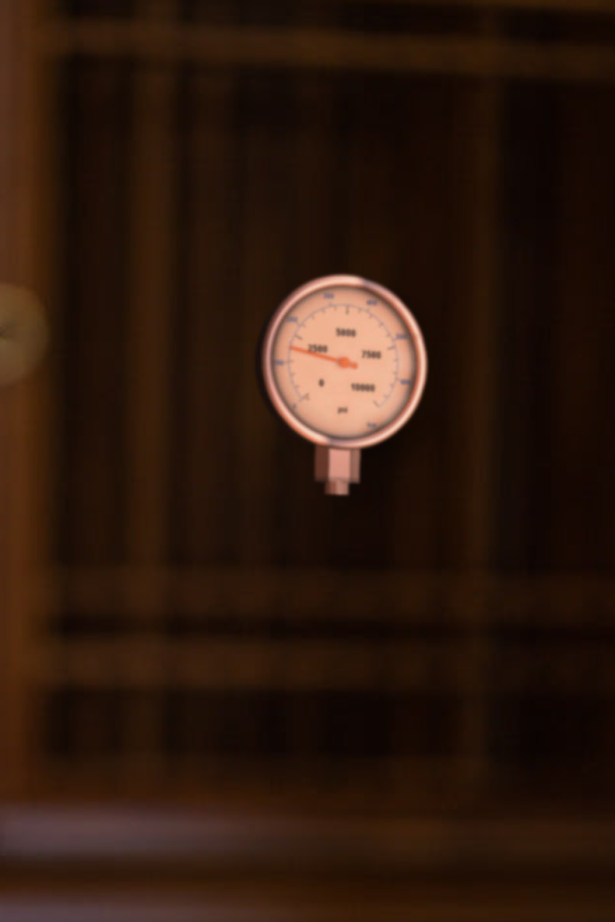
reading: psi 2000
